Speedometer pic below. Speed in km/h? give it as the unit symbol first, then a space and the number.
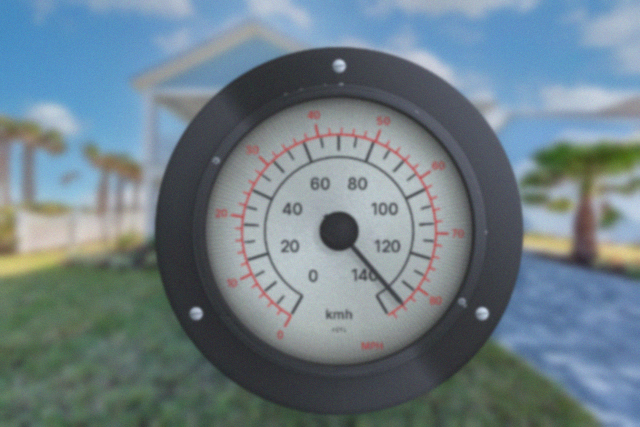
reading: km/h 135
